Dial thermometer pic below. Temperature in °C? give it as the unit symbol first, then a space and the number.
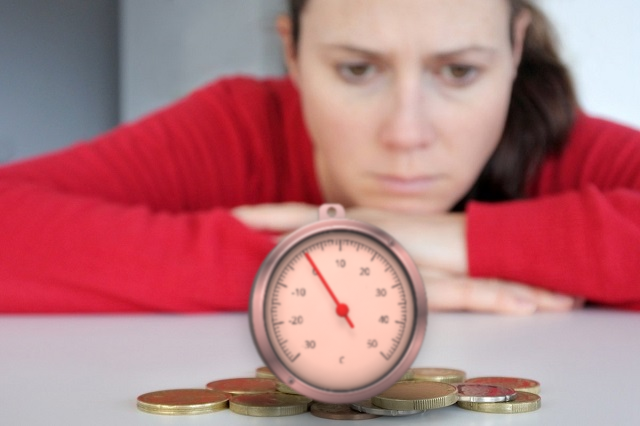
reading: °C 0
